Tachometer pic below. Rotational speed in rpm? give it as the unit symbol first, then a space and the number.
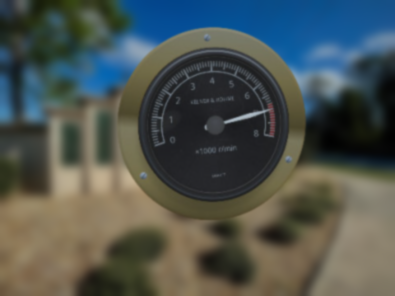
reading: rpm 7000
